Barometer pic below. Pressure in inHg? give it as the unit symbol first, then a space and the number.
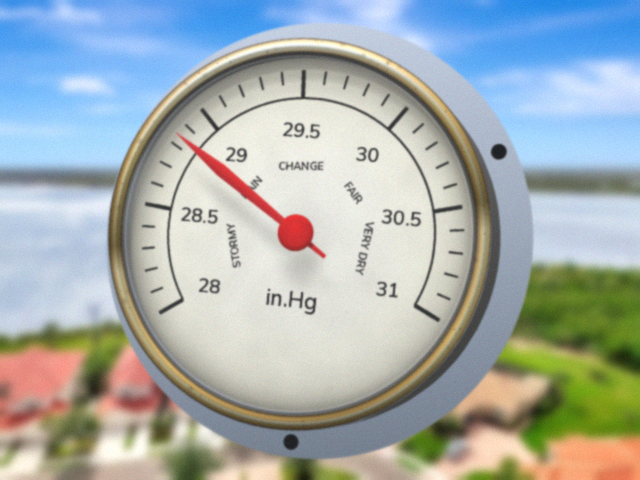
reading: inHg 28.85
